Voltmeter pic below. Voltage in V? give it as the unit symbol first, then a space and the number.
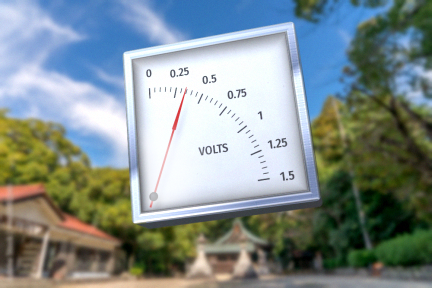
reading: V 0.35
